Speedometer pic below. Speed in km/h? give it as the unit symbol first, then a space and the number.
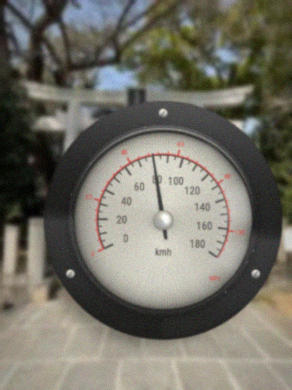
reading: km/h 80
